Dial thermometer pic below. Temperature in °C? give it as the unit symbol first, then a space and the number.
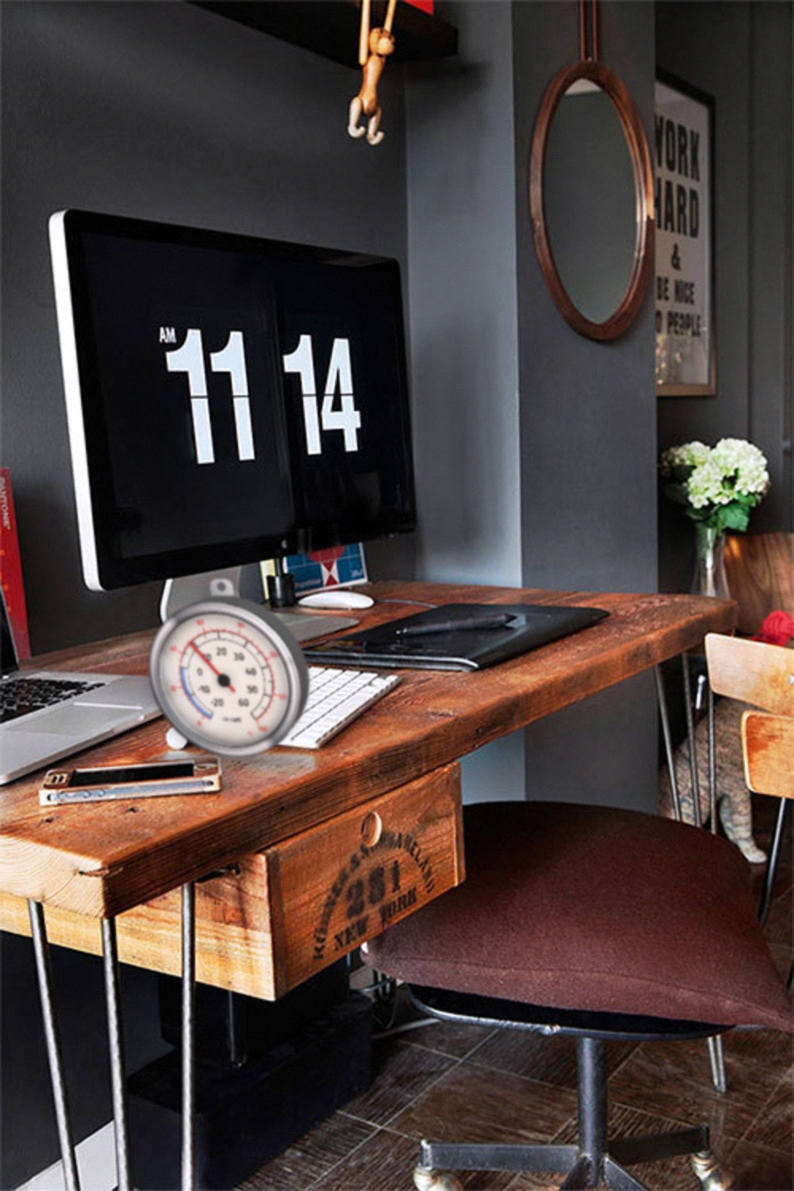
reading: °C 10
